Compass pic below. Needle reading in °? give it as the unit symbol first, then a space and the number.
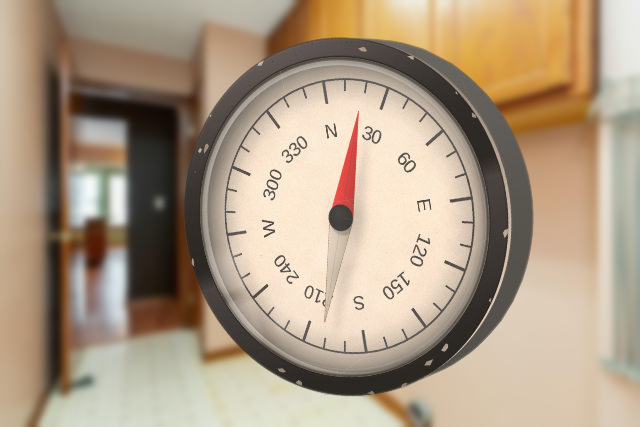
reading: ° 20
